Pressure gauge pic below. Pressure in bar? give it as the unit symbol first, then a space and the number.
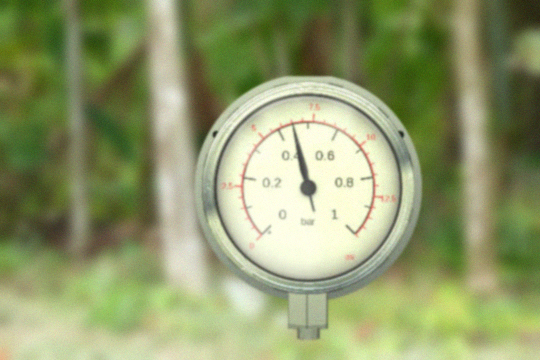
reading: bar 0.45
